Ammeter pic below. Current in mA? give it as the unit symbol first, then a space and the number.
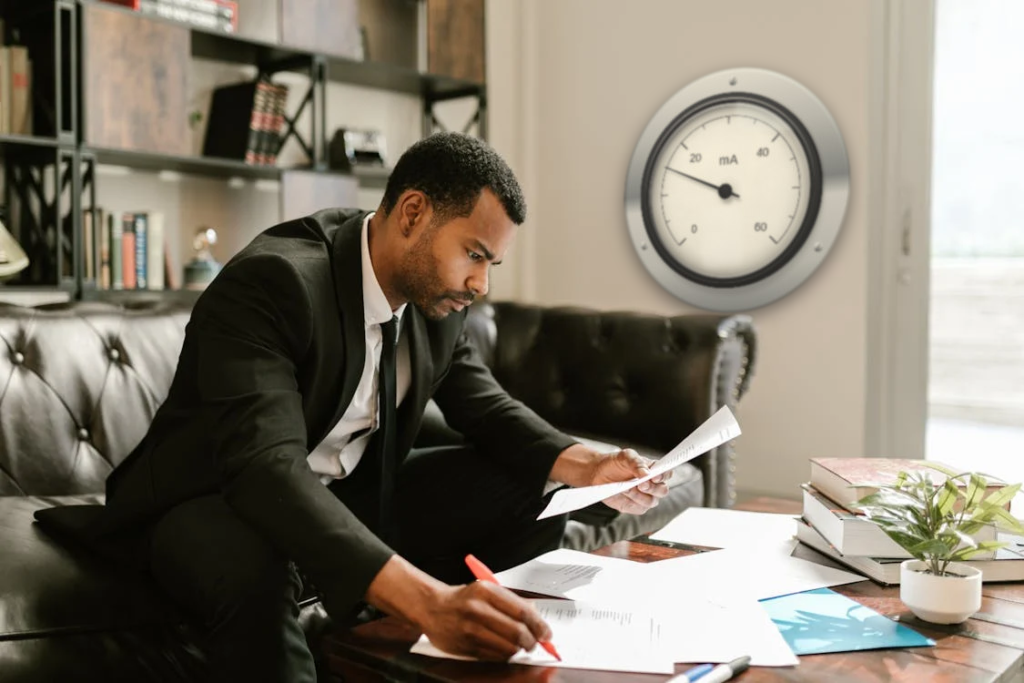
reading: mA 15
